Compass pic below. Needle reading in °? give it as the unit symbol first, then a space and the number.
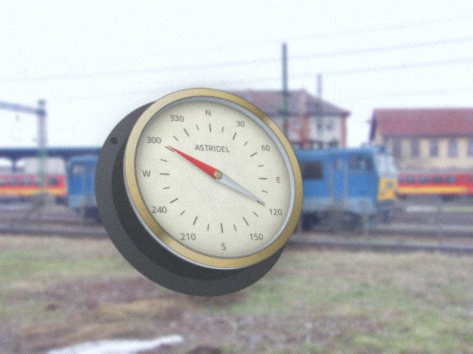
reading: ° 300
